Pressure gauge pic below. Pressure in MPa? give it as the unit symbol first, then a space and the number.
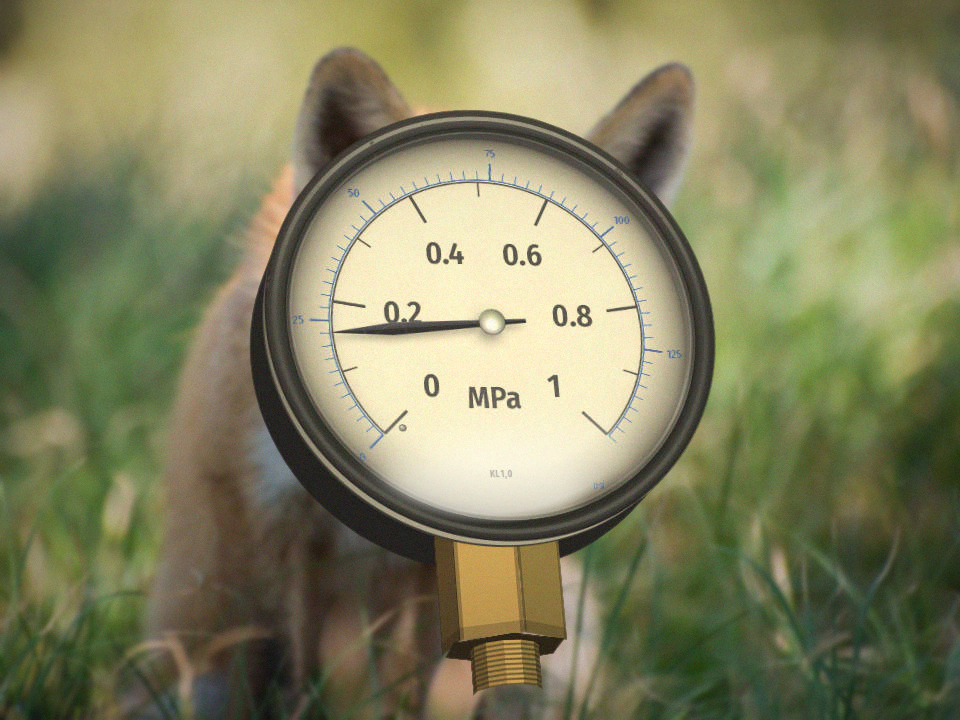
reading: MPa 0.15
